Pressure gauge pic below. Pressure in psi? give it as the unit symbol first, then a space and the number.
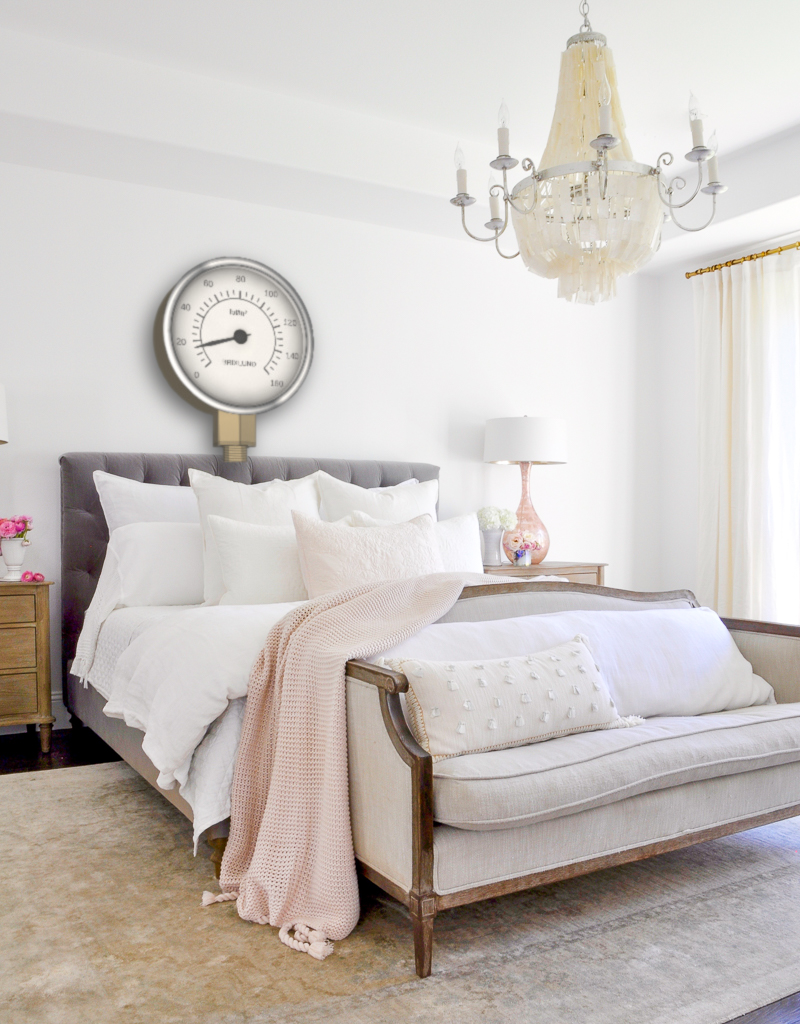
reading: psi 15
